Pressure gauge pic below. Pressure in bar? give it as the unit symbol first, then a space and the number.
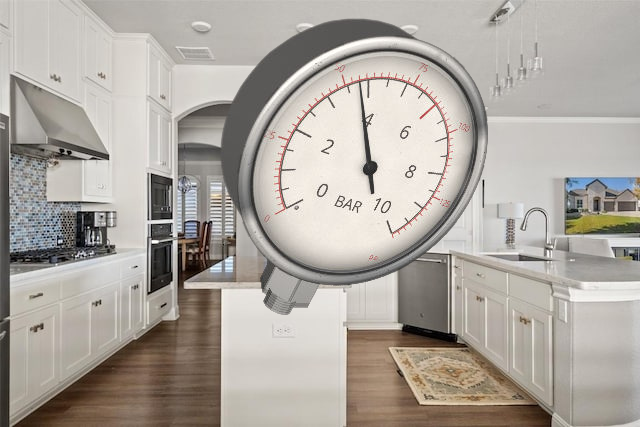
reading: bar 3.75
